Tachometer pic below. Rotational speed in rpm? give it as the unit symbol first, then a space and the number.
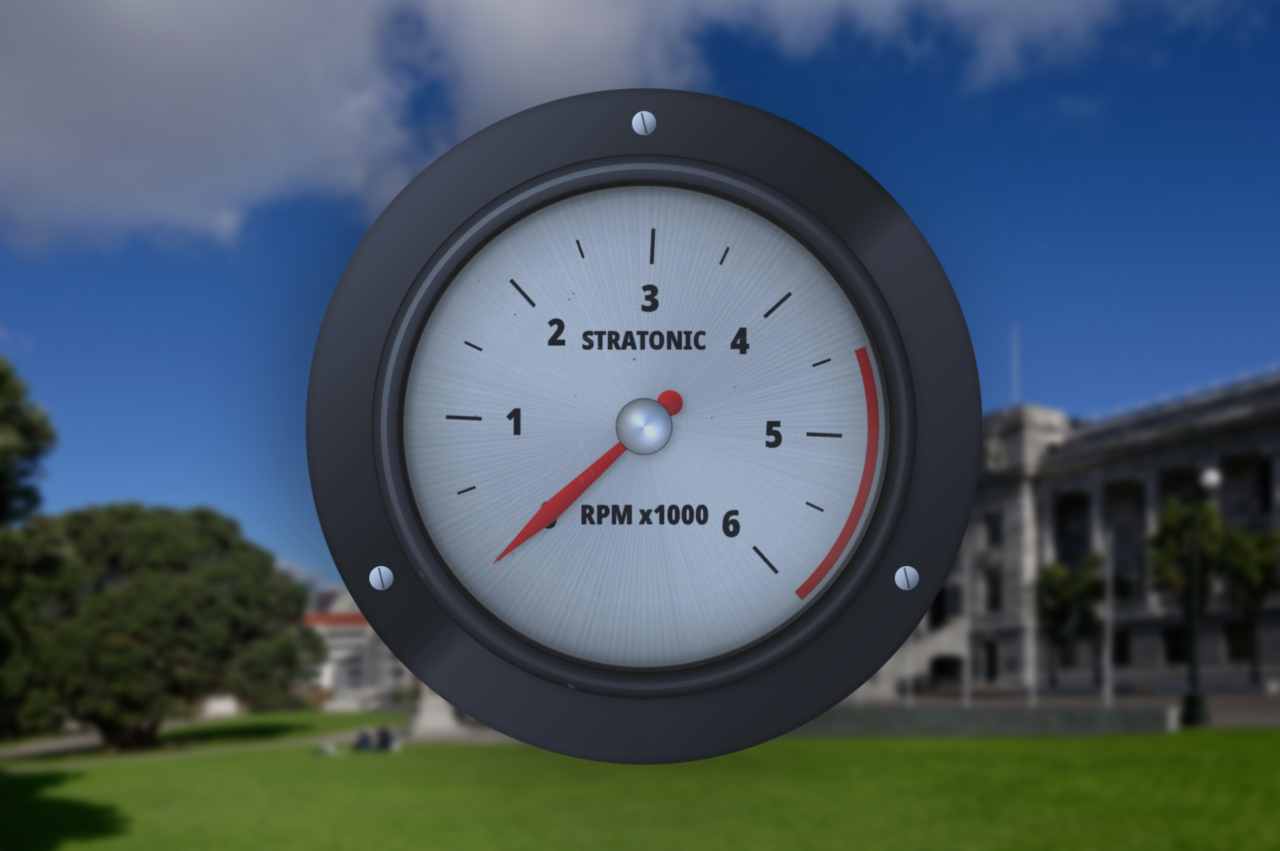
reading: rpm 0
